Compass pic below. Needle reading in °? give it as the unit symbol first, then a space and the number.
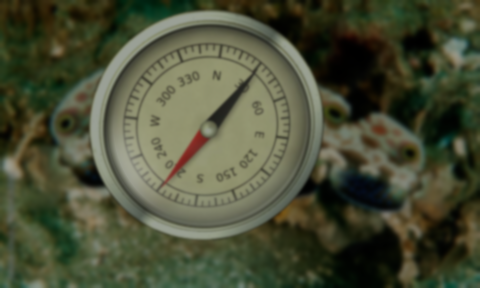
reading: ° 210
